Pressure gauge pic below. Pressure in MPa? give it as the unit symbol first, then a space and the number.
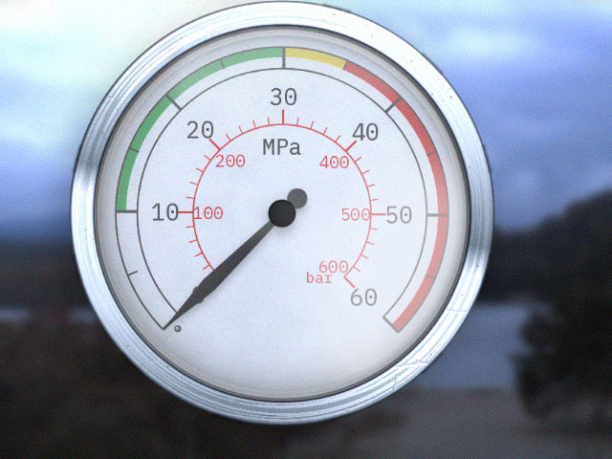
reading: MPa 0
